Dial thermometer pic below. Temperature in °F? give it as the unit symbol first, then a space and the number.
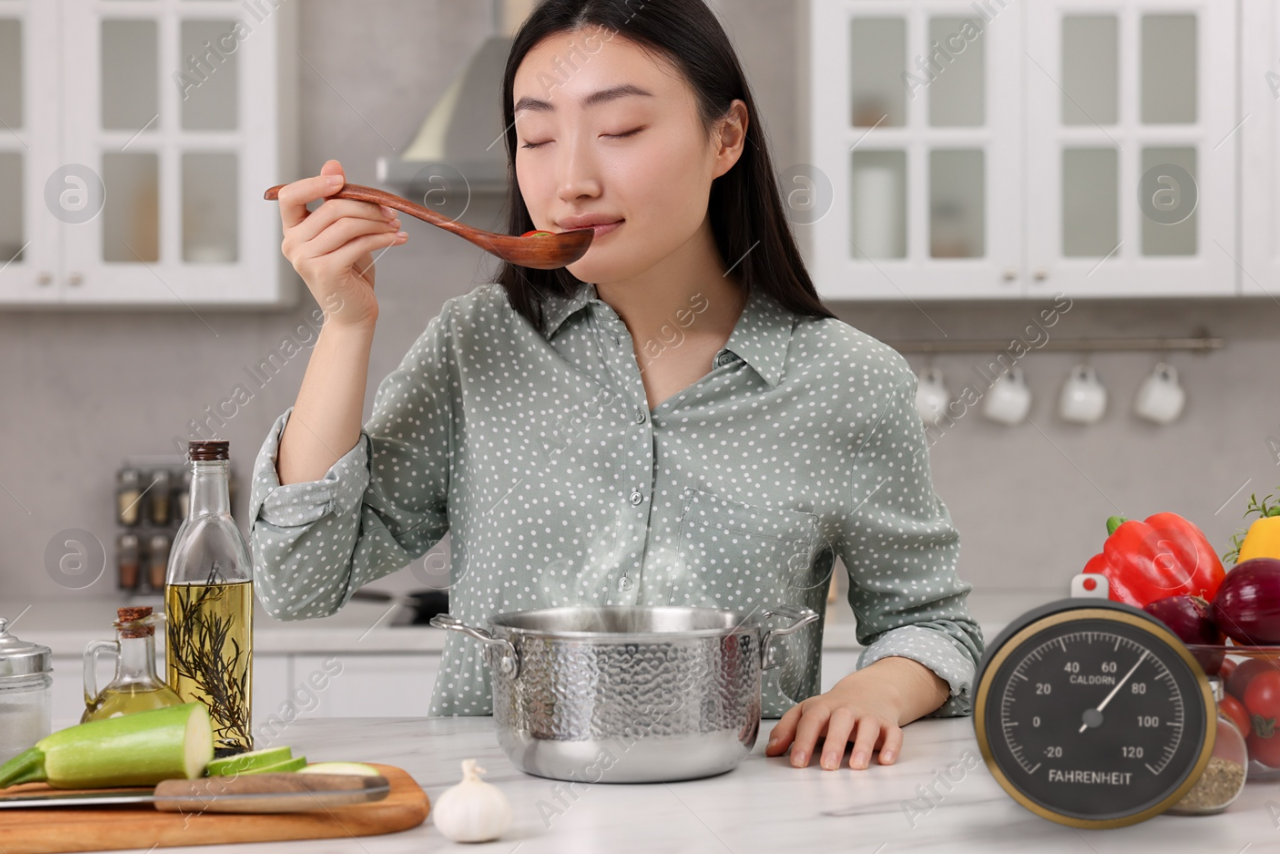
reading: °F 70
